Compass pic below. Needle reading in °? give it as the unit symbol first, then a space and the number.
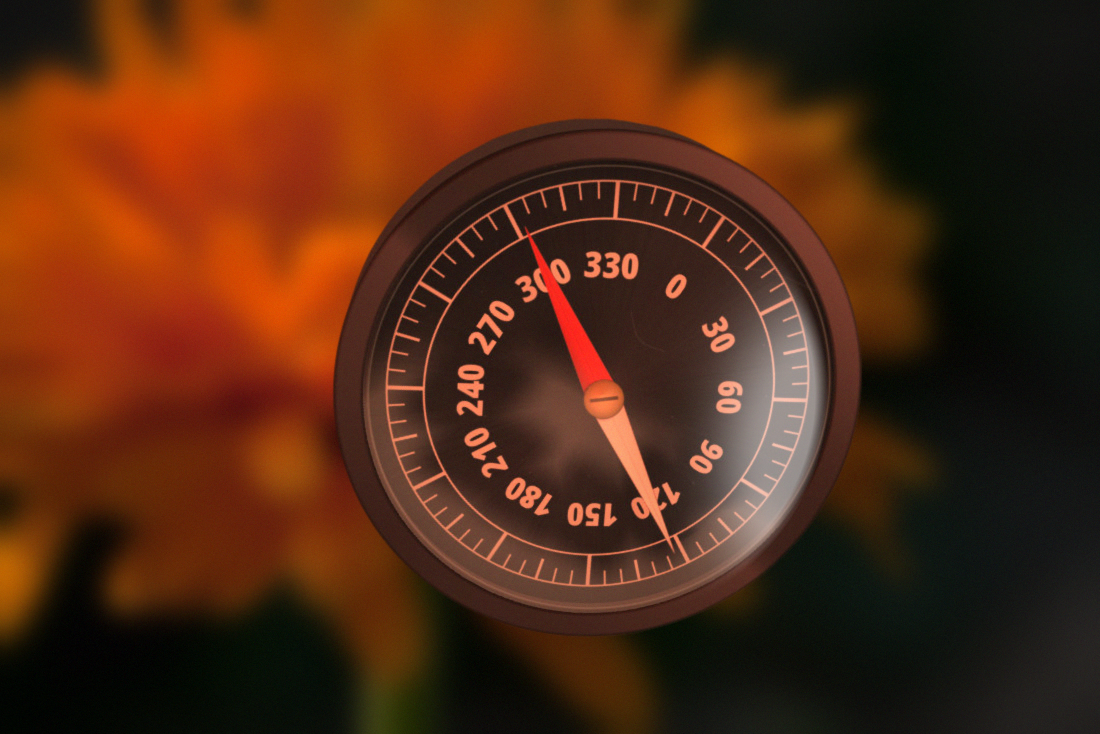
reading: ° 302.5
